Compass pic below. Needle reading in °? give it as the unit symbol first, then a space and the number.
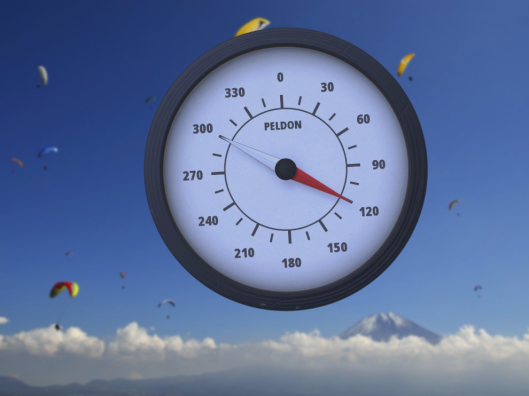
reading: ° 120
